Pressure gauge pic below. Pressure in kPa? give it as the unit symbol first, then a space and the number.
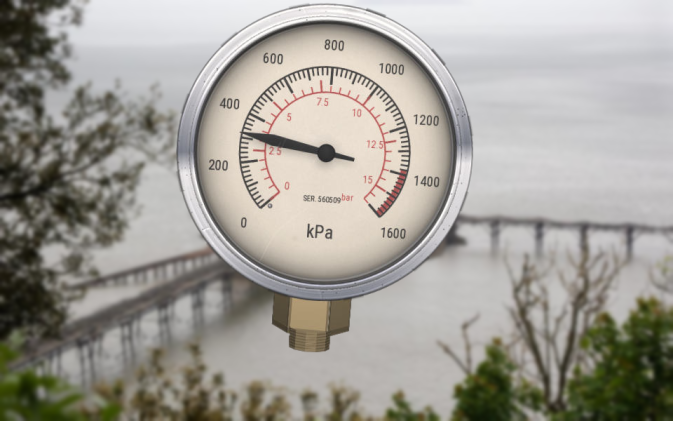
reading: kPa 320
